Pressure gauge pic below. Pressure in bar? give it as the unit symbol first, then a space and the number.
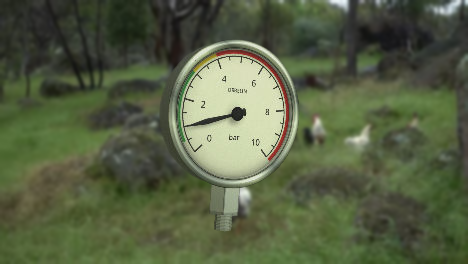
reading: bar 1
